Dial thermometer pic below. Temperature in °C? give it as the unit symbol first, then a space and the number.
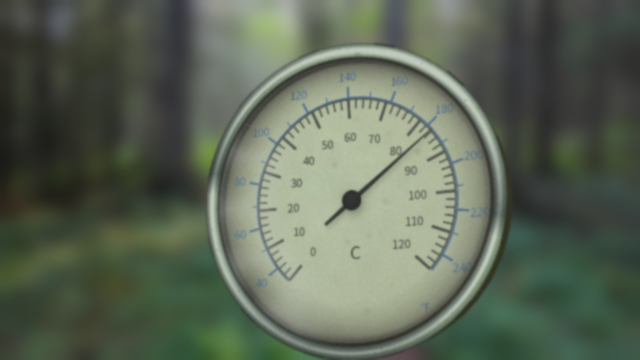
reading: °C 84
